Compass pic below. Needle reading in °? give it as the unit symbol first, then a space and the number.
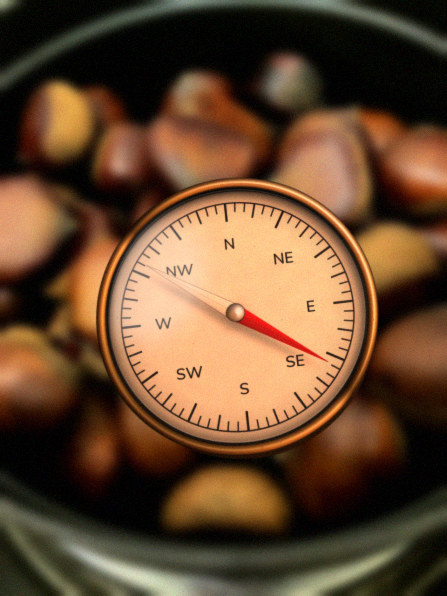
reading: ° 125
